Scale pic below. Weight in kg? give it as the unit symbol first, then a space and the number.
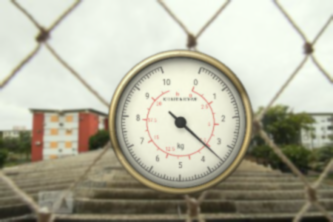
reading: kg 3.5
